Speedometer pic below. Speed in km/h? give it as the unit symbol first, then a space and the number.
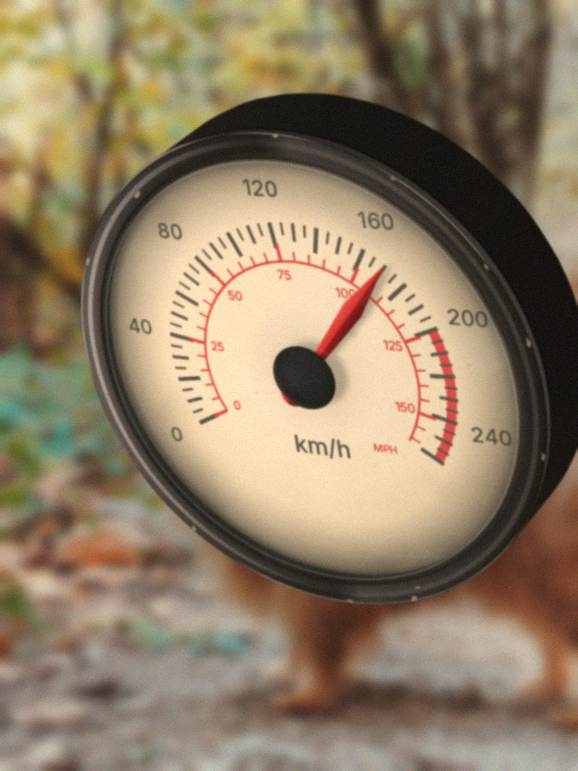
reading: km/h 170
